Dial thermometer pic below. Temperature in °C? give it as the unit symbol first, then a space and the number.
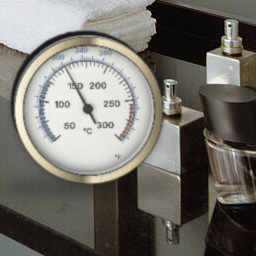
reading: °C 150
